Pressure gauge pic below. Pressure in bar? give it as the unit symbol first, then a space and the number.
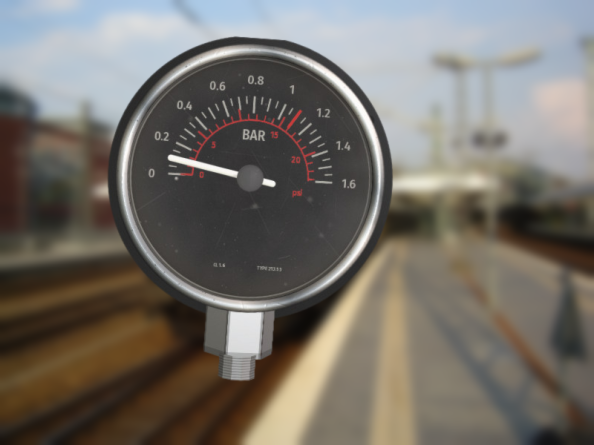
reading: bar 0.1
